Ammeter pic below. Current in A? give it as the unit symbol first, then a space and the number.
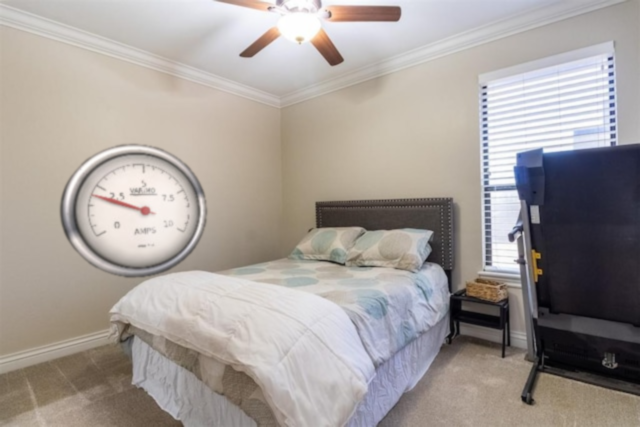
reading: A 2
